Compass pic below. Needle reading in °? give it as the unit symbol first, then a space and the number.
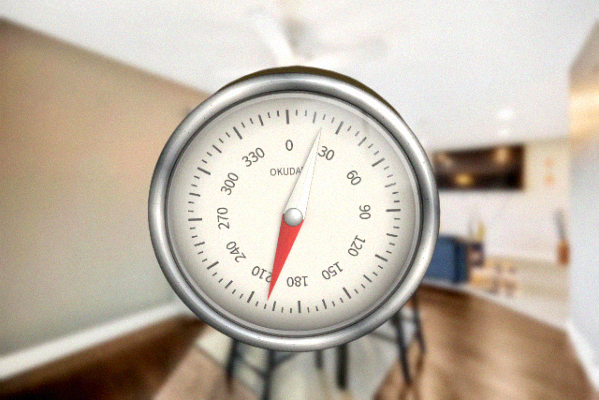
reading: ° 200
